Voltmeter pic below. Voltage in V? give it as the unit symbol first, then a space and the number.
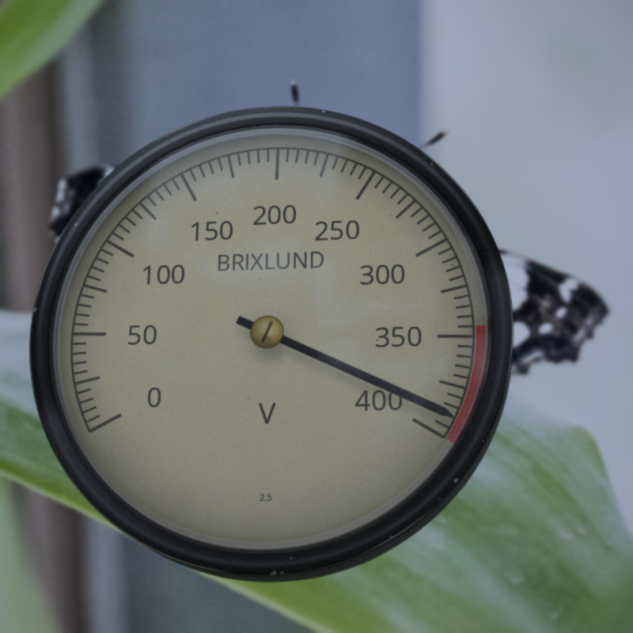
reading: V 390
